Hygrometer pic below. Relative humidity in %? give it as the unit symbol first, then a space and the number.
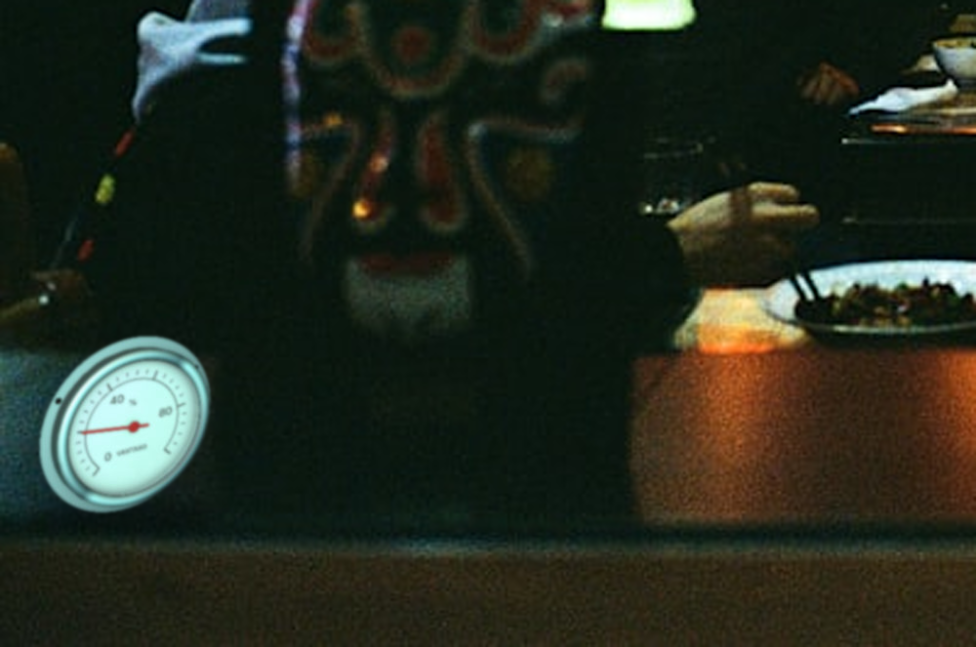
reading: % 20
